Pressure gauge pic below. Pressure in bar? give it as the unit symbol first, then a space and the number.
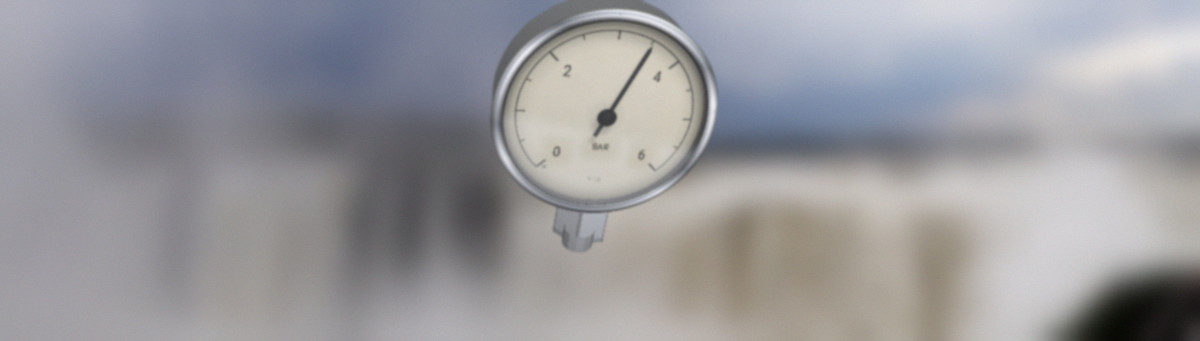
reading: bar 3.5
